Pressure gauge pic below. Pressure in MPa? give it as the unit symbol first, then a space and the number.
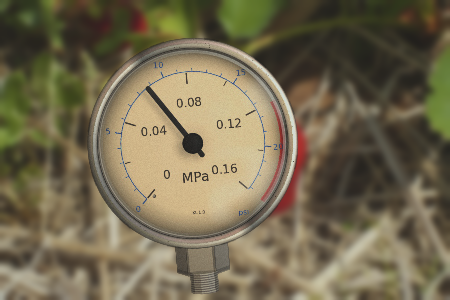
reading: MPa 0.06
